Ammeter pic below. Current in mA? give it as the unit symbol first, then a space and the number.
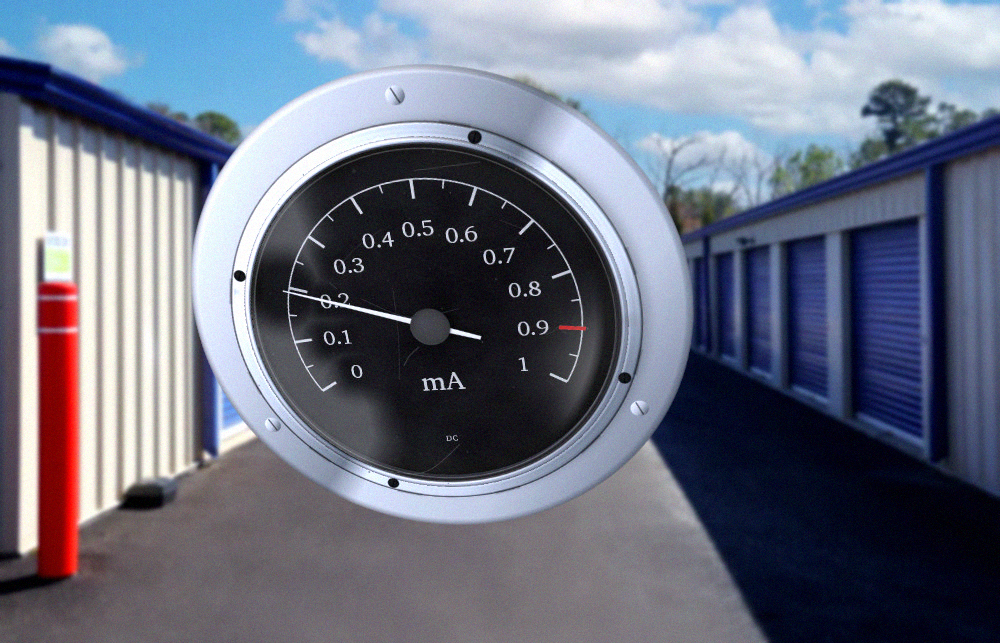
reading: mA 0.2
